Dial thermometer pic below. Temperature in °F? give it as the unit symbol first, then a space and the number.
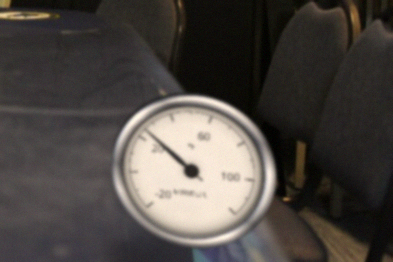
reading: °F 25
